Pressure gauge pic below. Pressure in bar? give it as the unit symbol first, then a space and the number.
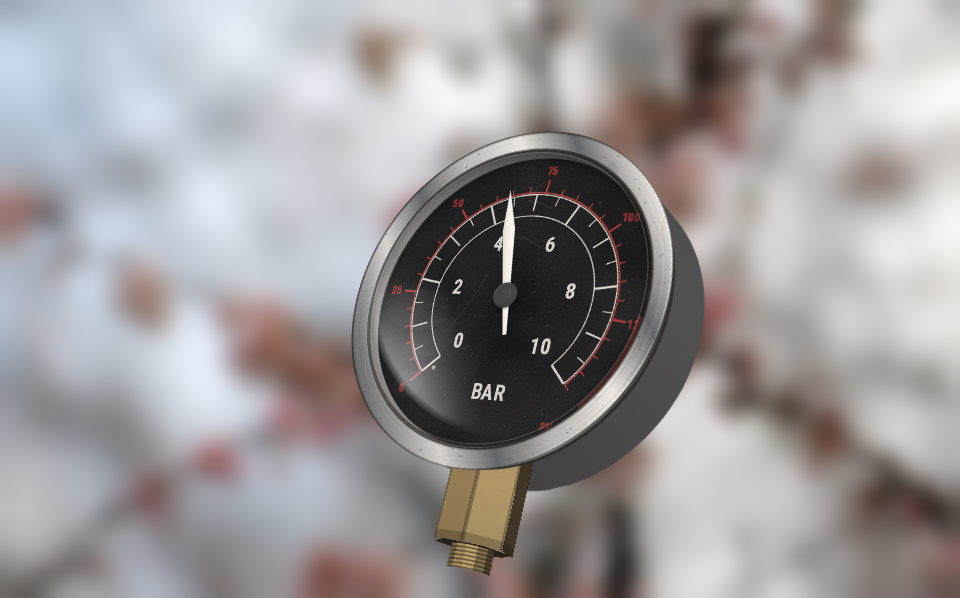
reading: bar 4.5
